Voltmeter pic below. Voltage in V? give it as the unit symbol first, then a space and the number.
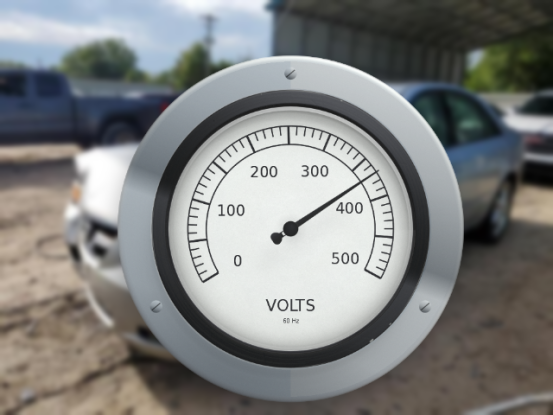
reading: V 370
